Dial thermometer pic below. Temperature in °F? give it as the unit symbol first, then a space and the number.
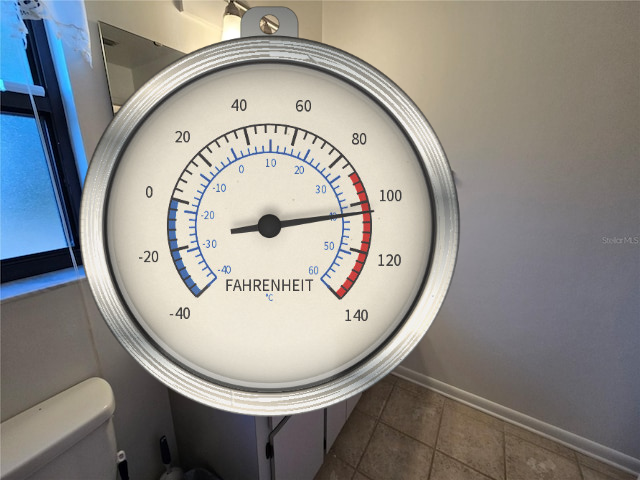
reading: °F 104
